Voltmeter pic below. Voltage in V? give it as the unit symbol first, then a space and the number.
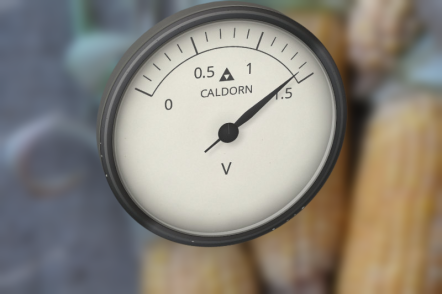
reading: V 1.4
